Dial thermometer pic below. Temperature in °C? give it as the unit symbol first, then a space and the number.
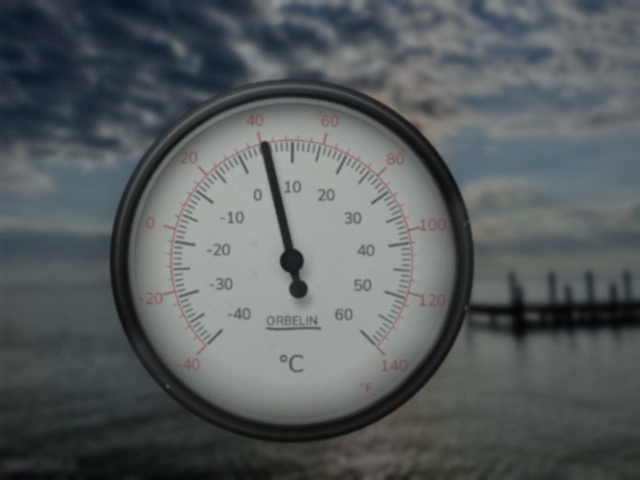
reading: °C 5
